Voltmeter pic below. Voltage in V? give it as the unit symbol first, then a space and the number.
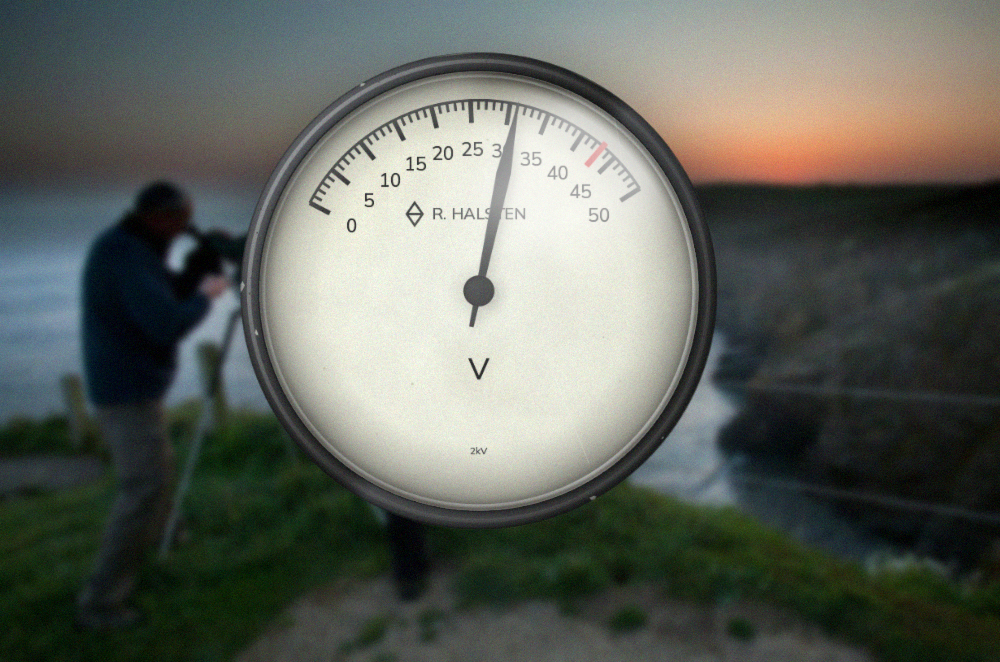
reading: V 31
